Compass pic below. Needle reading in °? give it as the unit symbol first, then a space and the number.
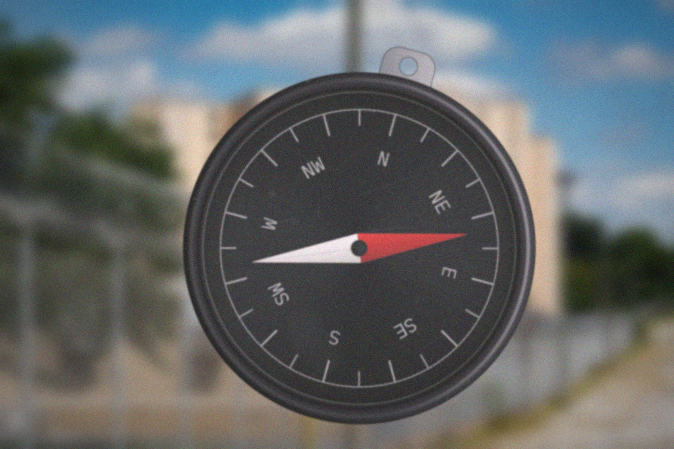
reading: ° 67.5
